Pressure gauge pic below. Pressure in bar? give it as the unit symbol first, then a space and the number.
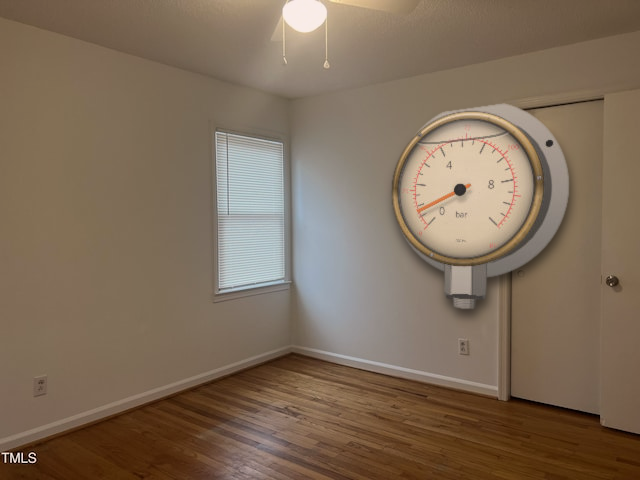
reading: bar 0.75
